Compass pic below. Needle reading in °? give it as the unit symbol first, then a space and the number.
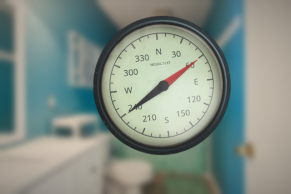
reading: ° 60
